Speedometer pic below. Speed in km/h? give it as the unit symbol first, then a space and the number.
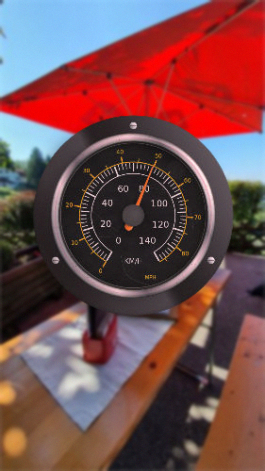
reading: km/h 80
